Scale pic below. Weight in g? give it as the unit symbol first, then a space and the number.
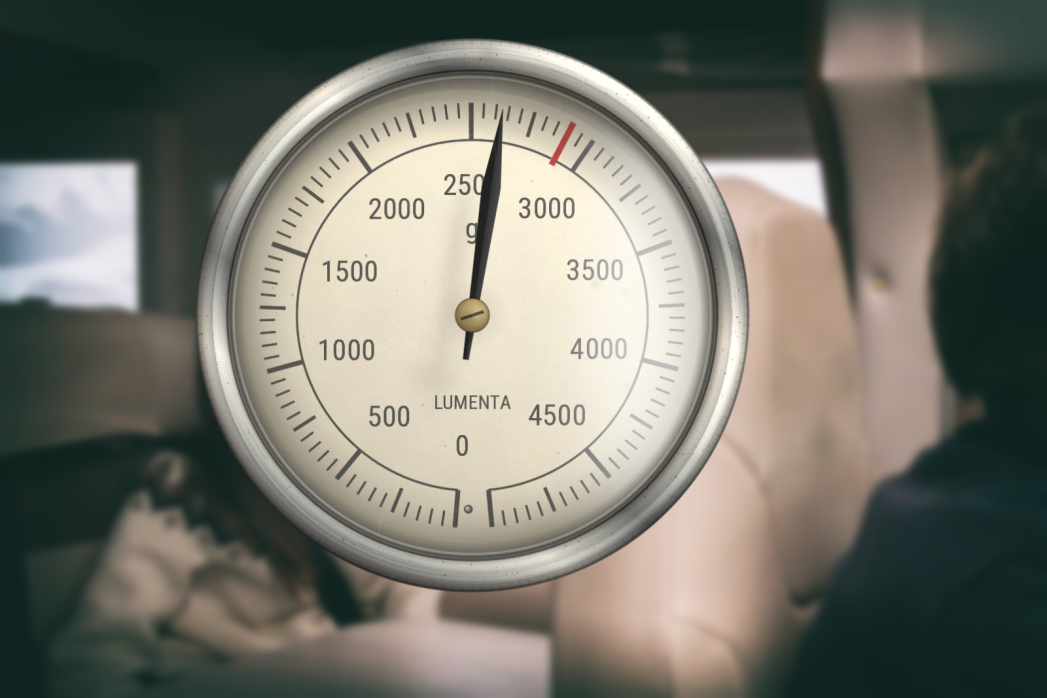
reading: g 2625
